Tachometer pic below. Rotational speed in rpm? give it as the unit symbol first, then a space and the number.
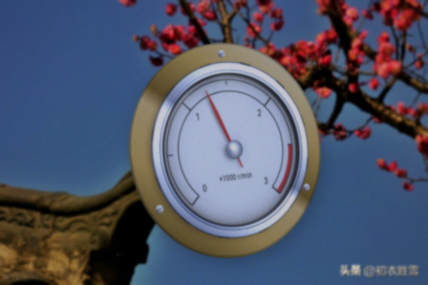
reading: rpm 1250
